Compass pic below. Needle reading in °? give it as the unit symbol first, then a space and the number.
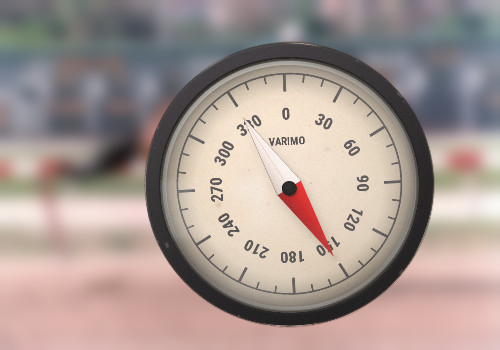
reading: ° 150
